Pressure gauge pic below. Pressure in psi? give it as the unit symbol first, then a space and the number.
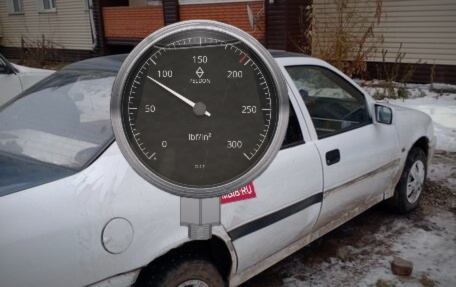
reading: psi 85
